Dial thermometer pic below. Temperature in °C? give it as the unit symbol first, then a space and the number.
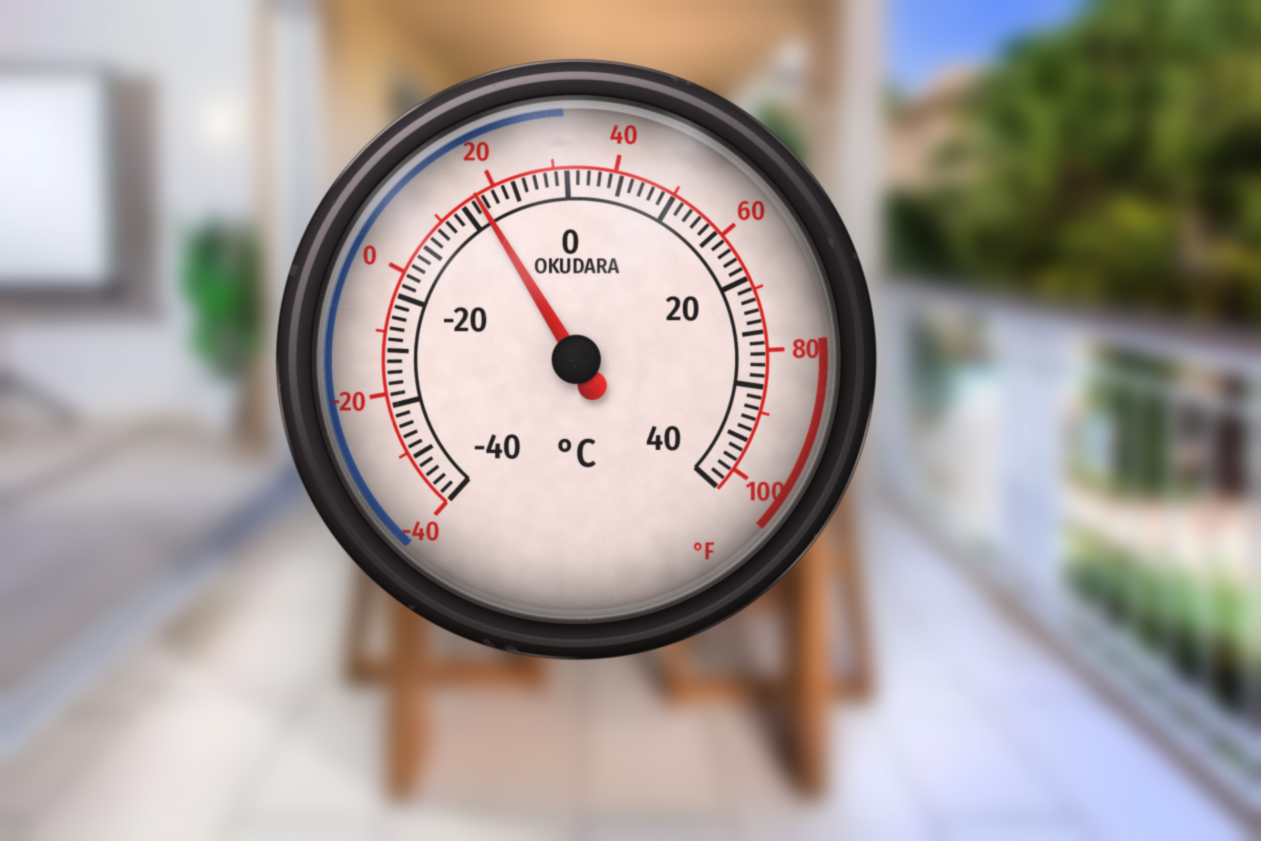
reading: °C -8.5
